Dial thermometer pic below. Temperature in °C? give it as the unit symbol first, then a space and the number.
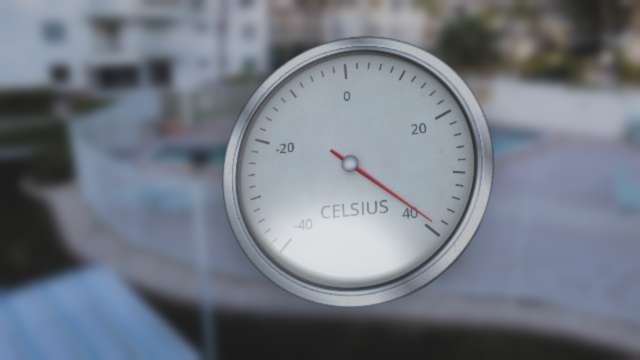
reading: °C 39
